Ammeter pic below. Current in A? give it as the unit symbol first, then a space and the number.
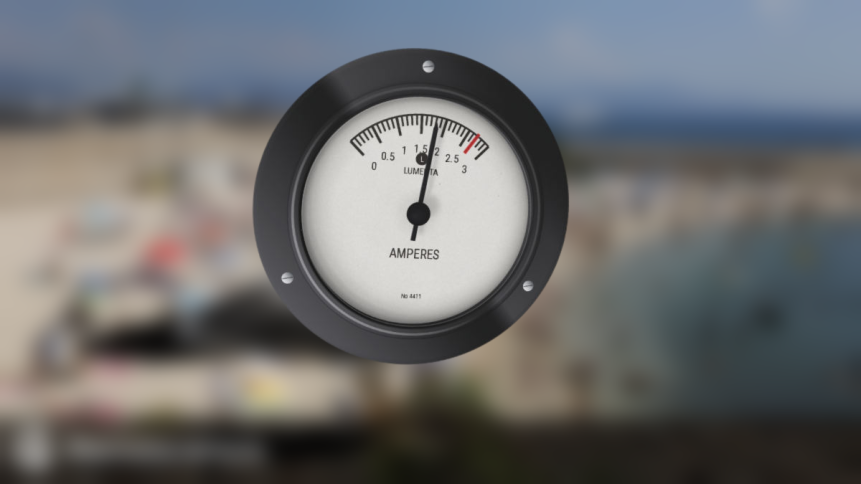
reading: A 1.8
